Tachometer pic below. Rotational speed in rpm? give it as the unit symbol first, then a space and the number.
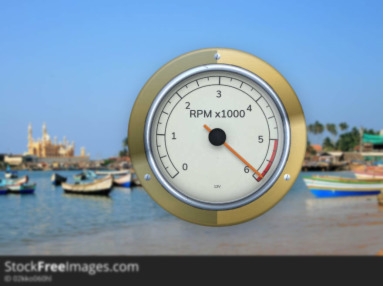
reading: rpm 5875
